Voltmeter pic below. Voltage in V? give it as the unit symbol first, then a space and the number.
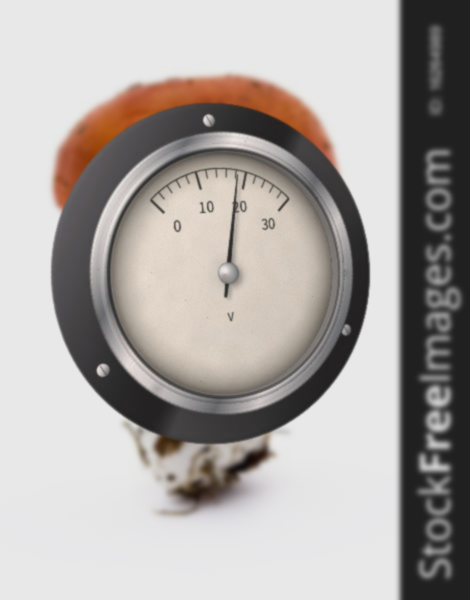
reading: V 18
